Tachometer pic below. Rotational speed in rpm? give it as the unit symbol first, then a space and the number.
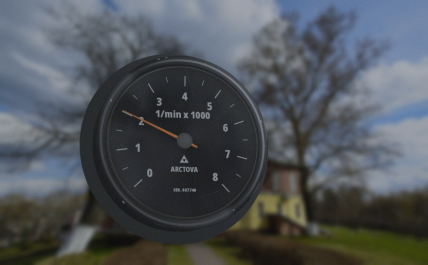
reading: rpm 2000
